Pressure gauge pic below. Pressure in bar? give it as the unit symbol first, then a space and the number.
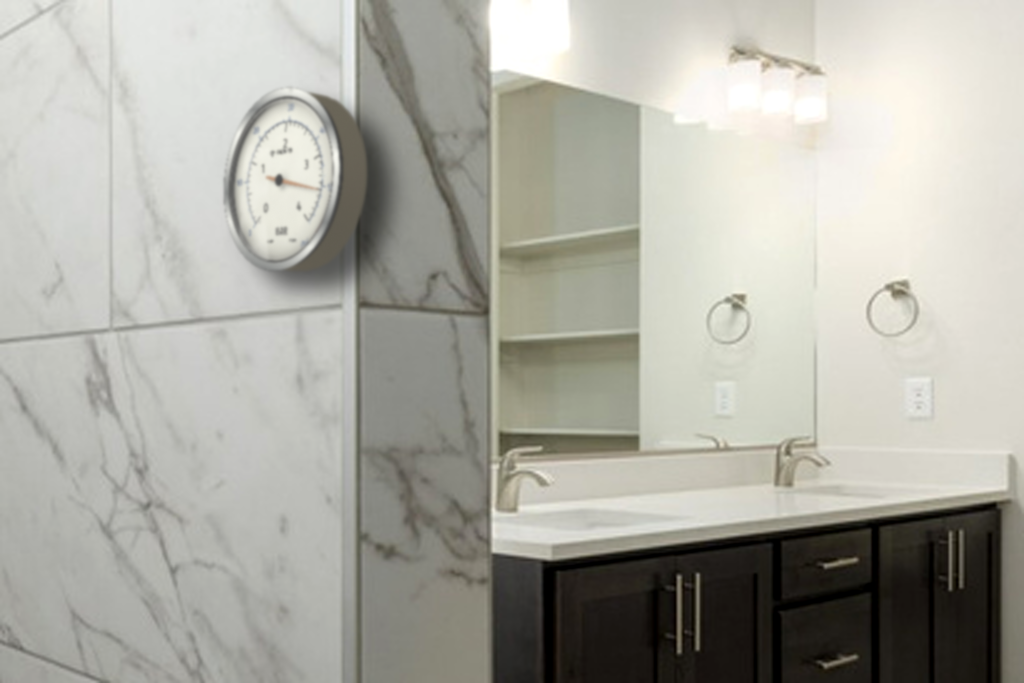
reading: bar 3.5
